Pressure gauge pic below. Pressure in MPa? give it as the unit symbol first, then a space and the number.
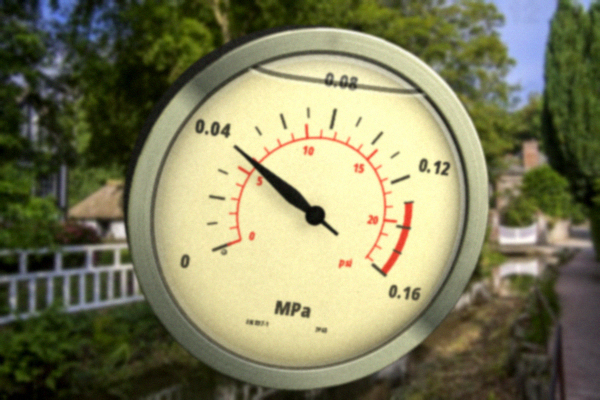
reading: MPa 0.04
